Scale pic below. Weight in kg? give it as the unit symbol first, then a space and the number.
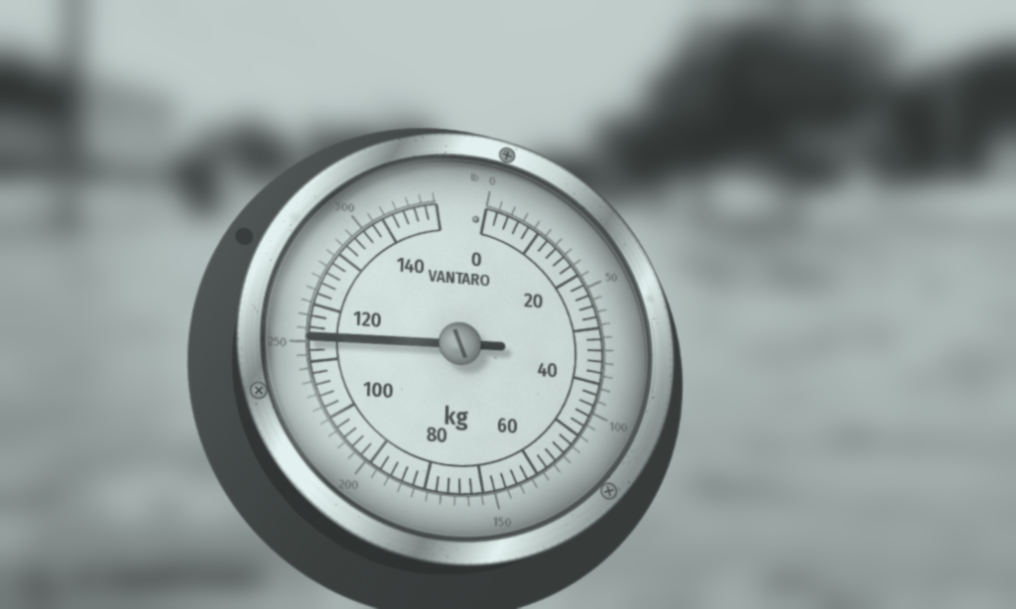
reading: kg 114
